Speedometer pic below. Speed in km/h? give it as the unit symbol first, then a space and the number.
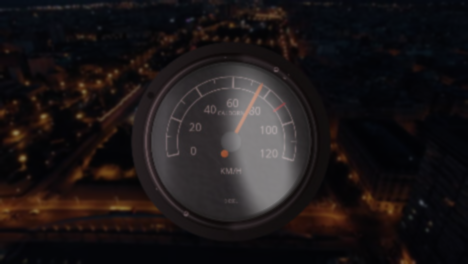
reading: km/h 75
